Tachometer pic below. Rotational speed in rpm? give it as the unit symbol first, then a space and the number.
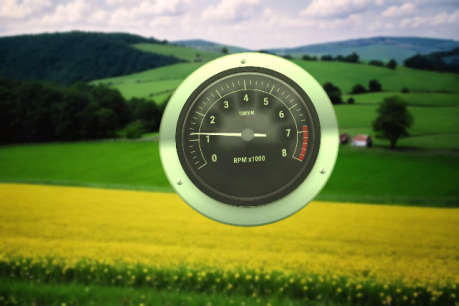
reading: rpm 1200
